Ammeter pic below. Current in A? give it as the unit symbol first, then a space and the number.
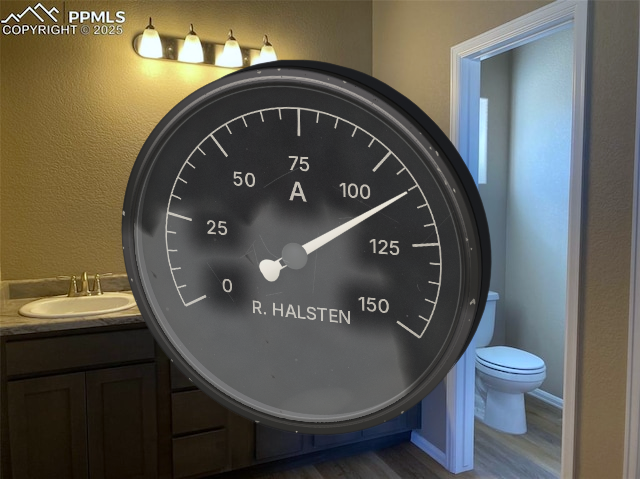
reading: A 110
